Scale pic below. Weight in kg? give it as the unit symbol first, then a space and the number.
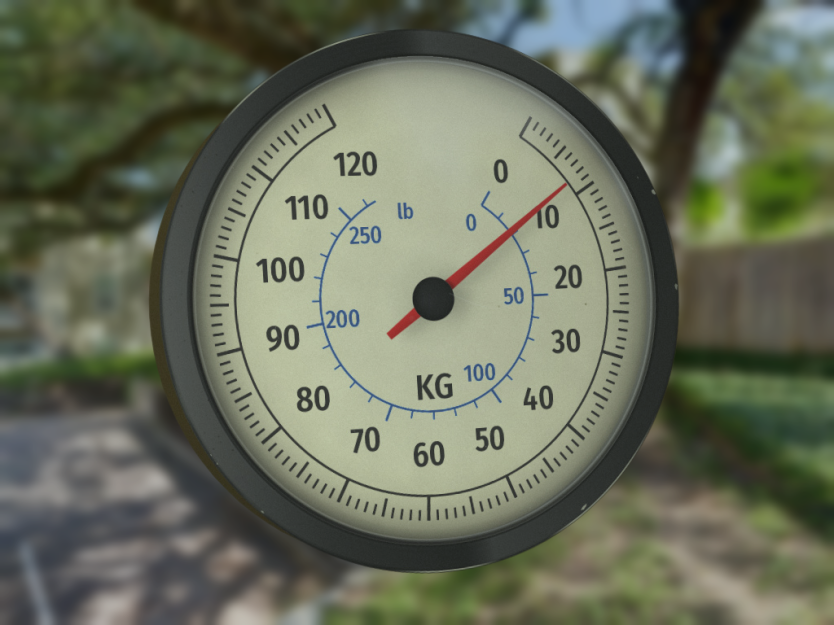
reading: kg 8
